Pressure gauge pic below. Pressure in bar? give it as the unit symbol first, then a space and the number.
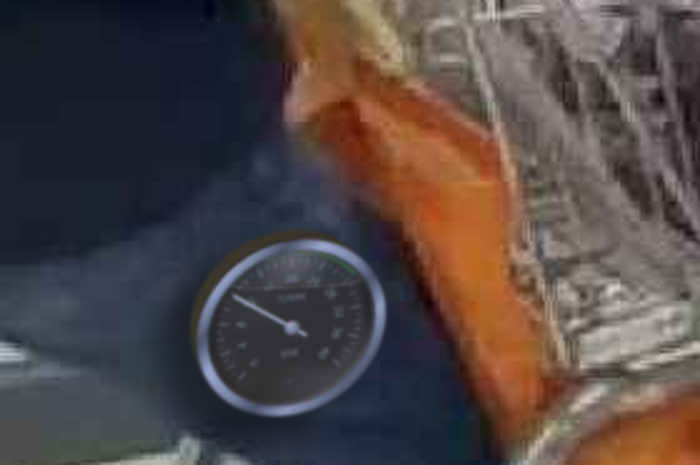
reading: bar 12
